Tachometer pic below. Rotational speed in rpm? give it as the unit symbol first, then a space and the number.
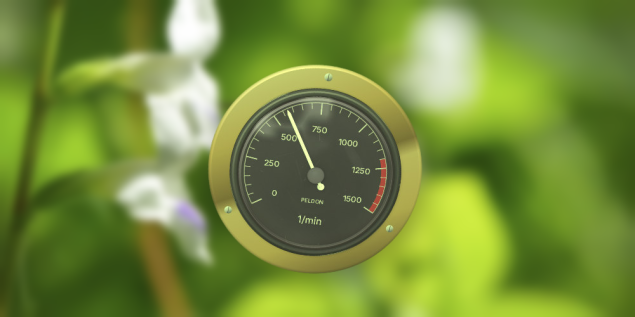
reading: rpm 575
